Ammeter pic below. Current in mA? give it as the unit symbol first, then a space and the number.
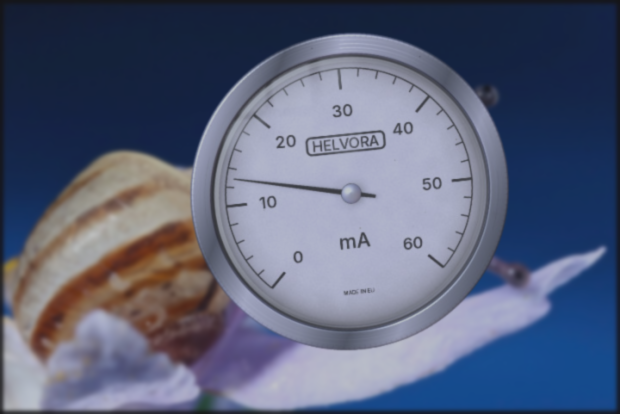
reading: mA 13
